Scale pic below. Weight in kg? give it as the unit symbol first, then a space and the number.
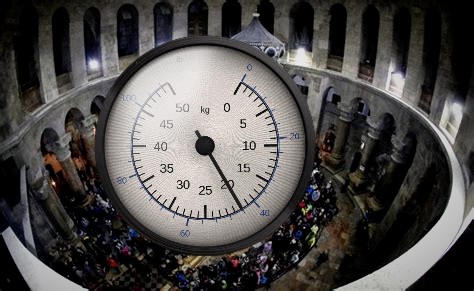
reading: kg 20
